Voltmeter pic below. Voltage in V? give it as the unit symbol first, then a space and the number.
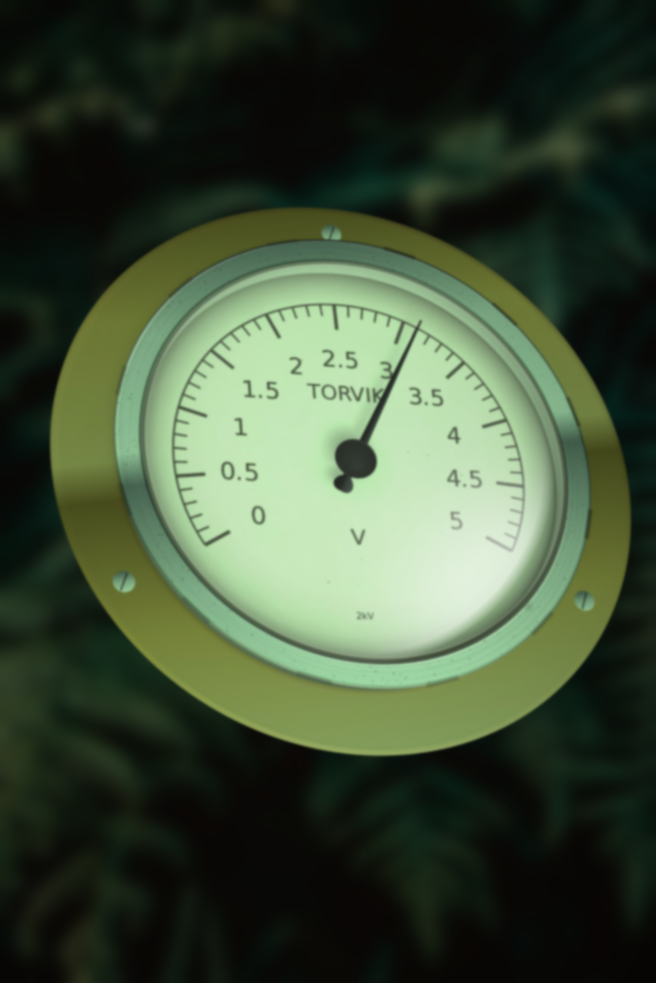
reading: V 3.1
